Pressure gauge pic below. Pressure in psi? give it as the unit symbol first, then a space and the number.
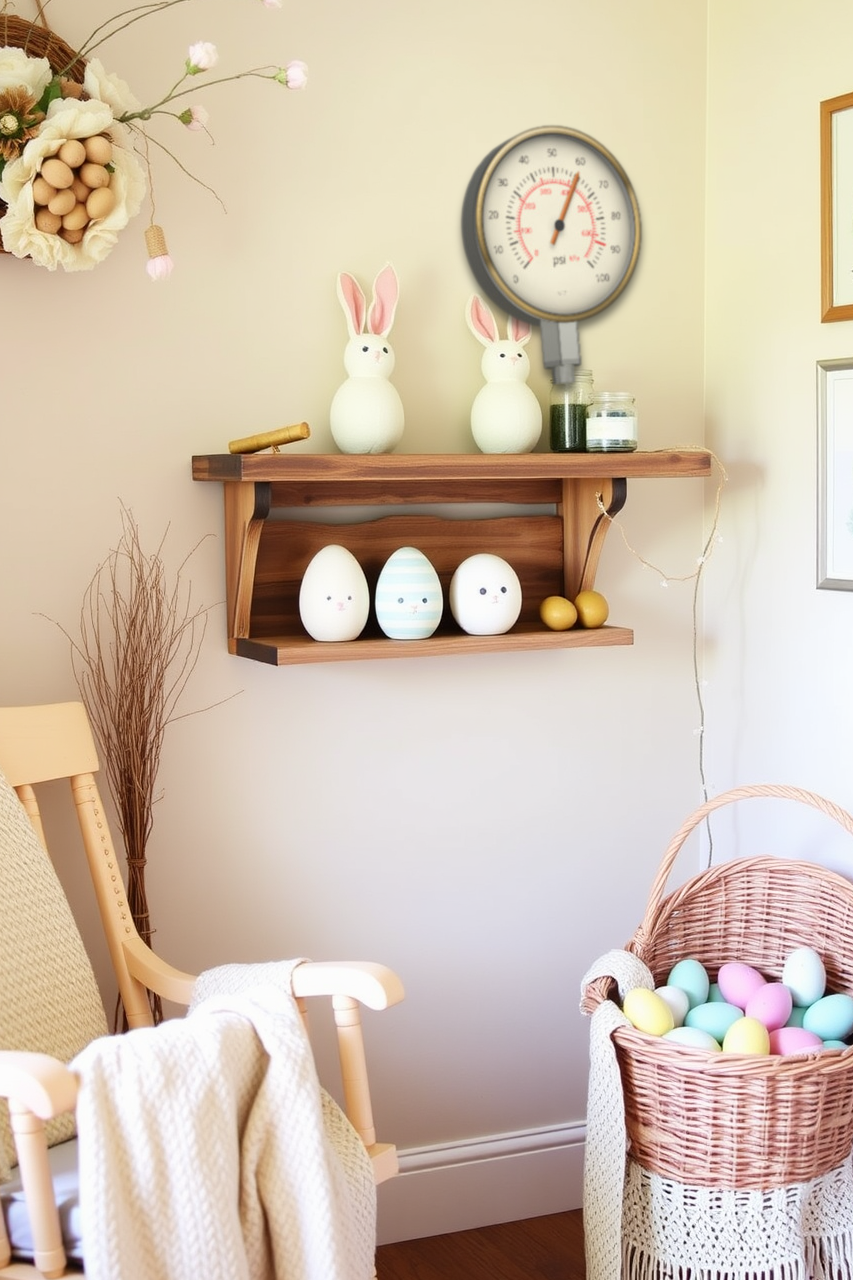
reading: psi 60
